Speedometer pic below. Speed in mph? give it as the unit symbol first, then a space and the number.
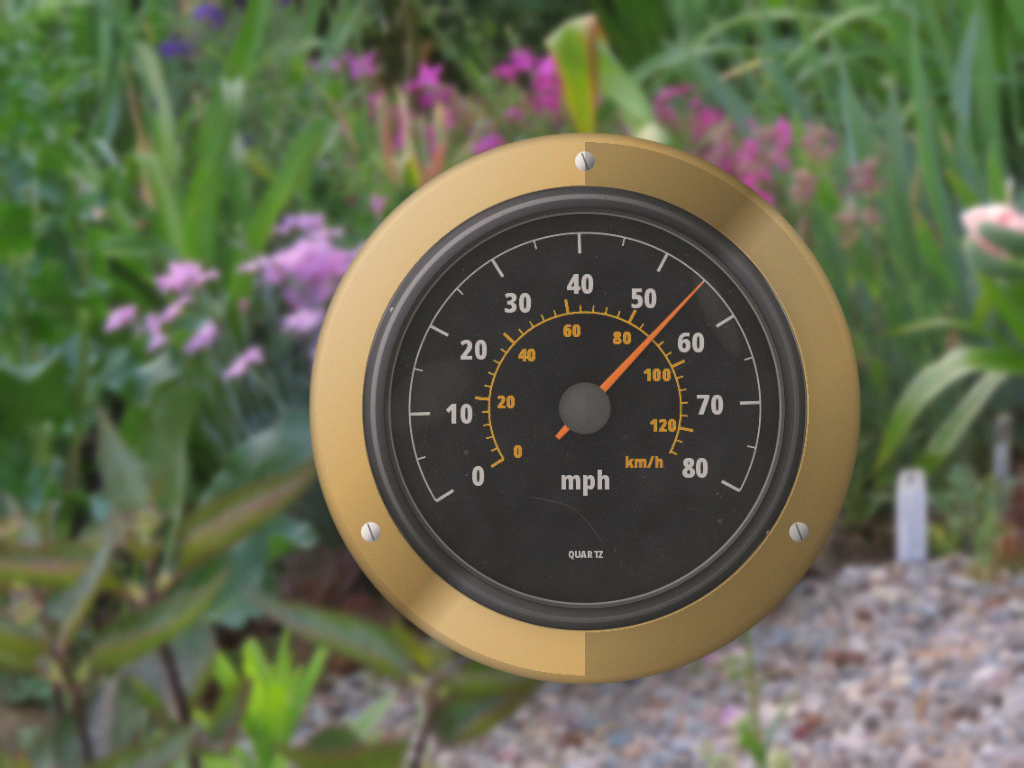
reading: mph 55
